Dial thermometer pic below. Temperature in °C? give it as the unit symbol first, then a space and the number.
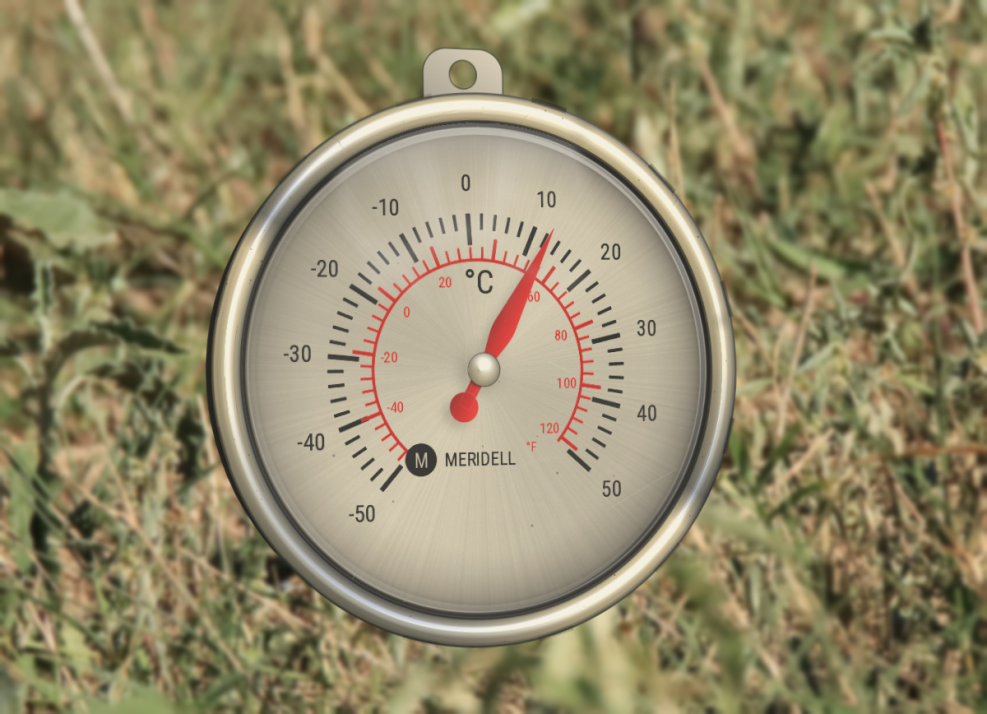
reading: °C 12
